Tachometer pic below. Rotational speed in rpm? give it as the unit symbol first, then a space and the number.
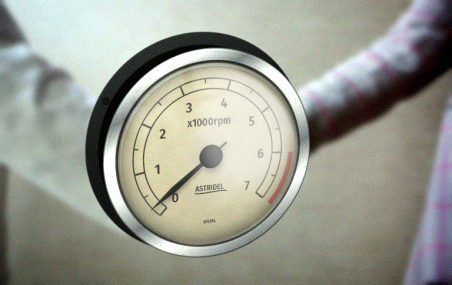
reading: rpm 250
